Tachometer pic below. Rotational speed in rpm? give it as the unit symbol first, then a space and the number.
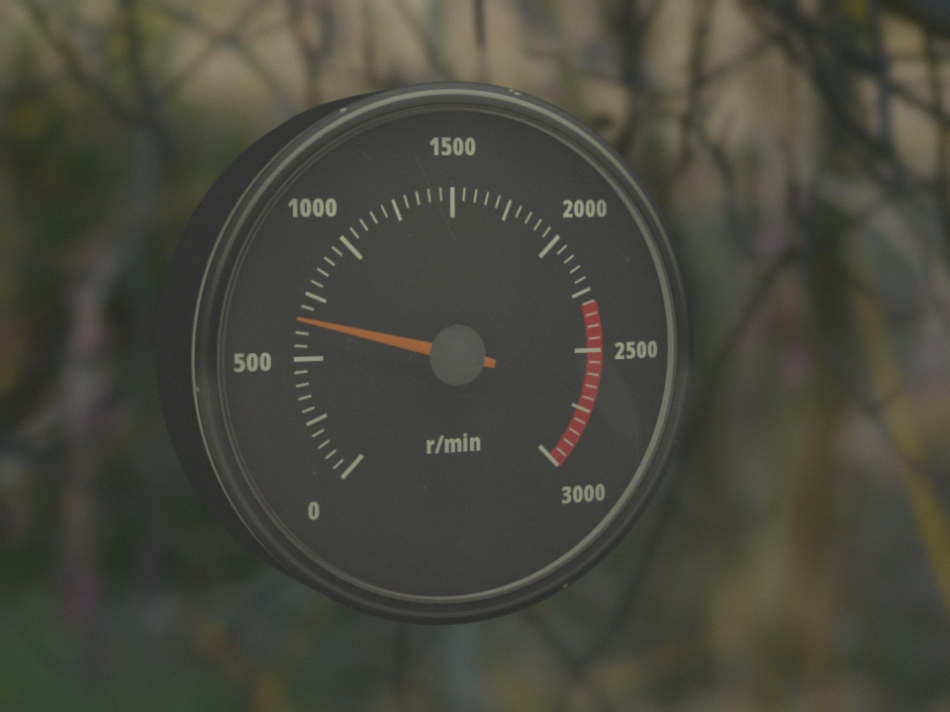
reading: rpm 650
